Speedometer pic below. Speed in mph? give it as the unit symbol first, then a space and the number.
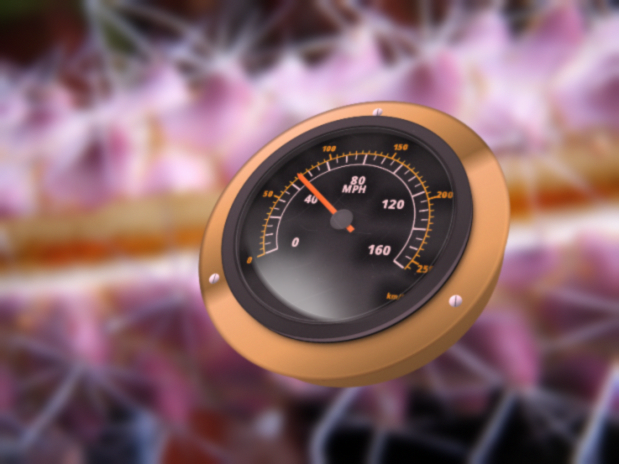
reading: mph 45
